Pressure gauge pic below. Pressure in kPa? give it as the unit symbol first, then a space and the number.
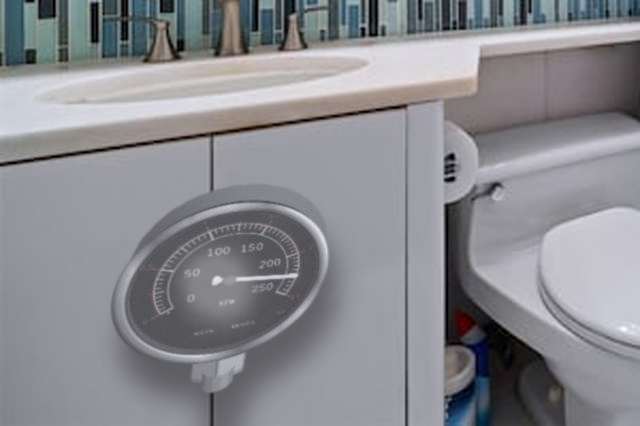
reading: kPa 225
